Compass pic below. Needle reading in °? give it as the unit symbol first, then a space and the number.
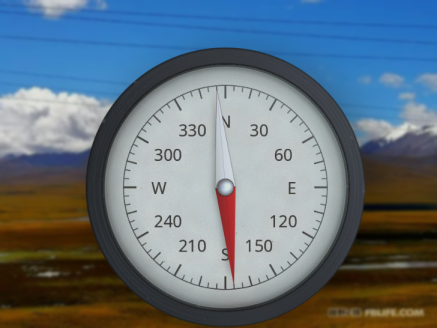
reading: ° 175
